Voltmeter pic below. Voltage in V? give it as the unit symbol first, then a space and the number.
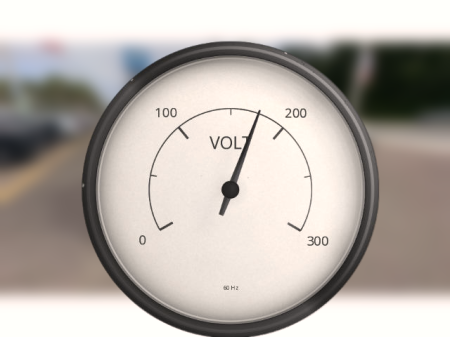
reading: V 175
